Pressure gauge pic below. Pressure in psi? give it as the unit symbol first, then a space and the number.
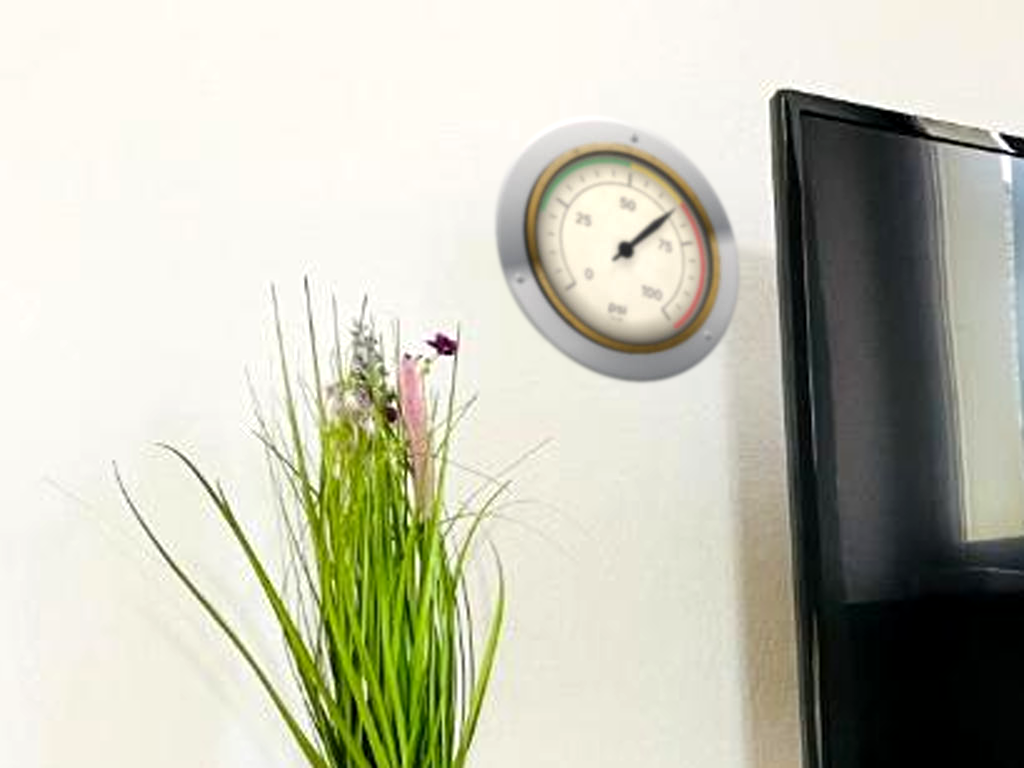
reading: psi 65
